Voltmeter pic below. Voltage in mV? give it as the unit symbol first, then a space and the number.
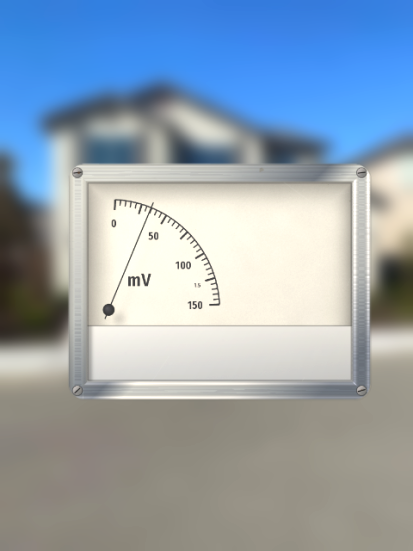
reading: mV 35
